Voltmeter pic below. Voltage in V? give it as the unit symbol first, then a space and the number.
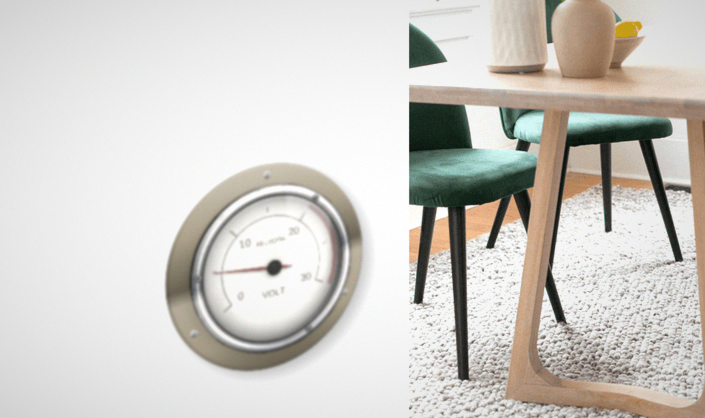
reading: V 5
